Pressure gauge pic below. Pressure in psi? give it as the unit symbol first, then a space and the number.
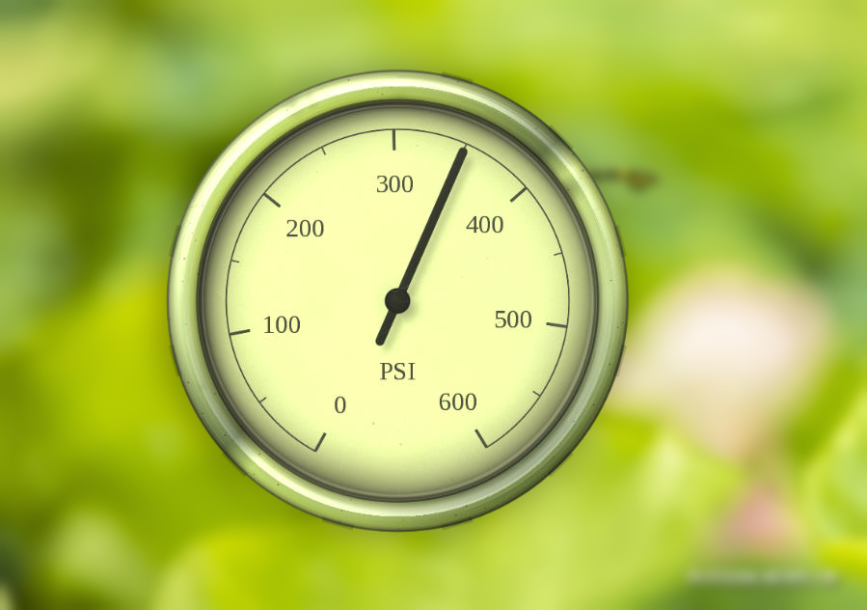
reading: psi 350
